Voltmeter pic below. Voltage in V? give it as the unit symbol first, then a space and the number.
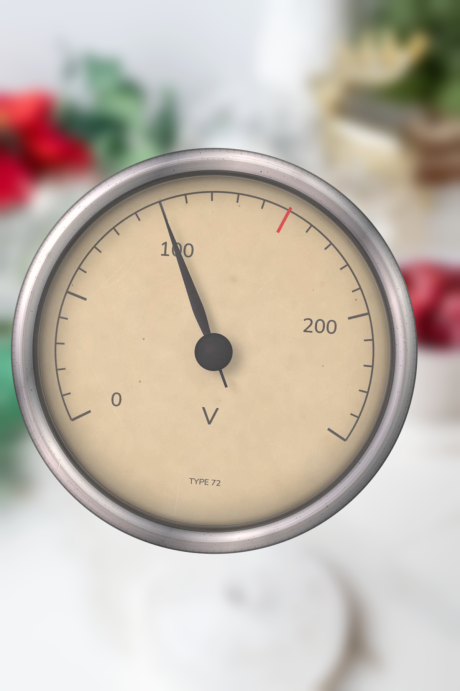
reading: V 100
